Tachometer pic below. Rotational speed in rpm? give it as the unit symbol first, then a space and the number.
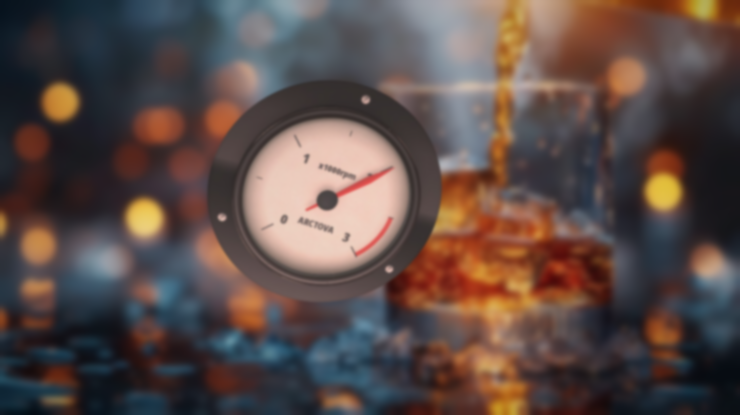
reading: rpm 2000
